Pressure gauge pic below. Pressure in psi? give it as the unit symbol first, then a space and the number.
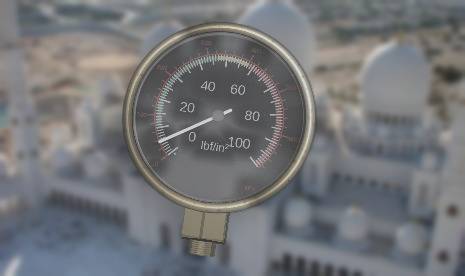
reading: psi 5
